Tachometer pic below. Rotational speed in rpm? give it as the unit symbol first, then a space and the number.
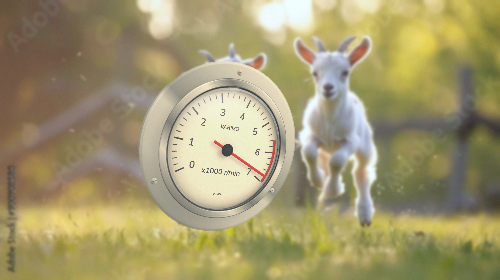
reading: rpm 6800
